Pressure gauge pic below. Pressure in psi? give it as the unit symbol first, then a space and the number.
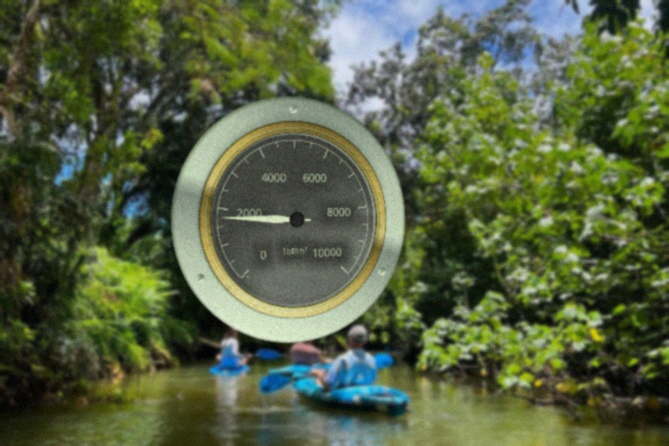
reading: psi 1750
